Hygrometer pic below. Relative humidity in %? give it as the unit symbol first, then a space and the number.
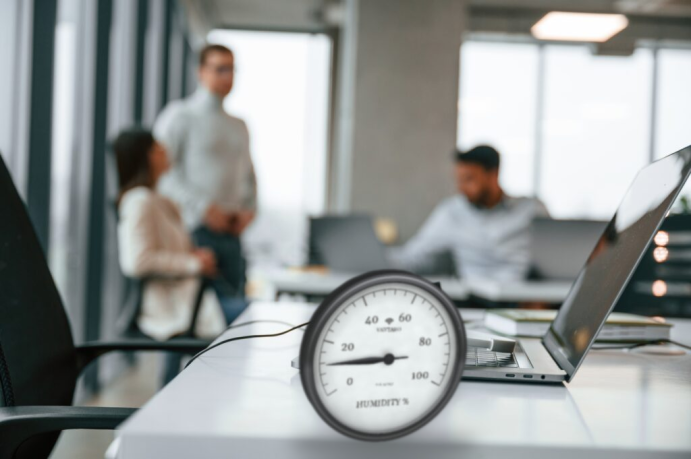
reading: % 12
